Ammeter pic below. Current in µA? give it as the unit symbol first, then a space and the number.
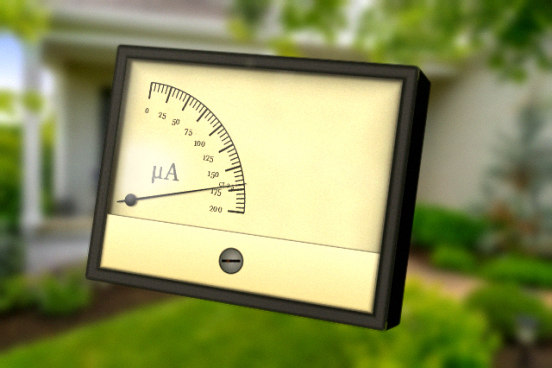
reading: µA 170
